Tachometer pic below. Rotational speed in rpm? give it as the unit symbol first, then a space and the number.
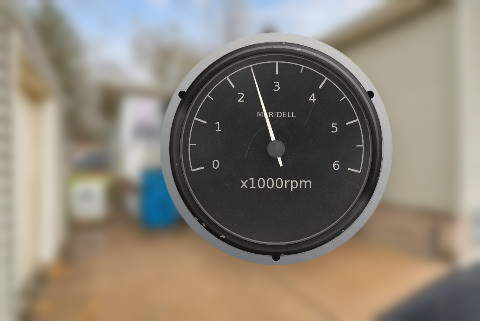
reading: rpm 2500
